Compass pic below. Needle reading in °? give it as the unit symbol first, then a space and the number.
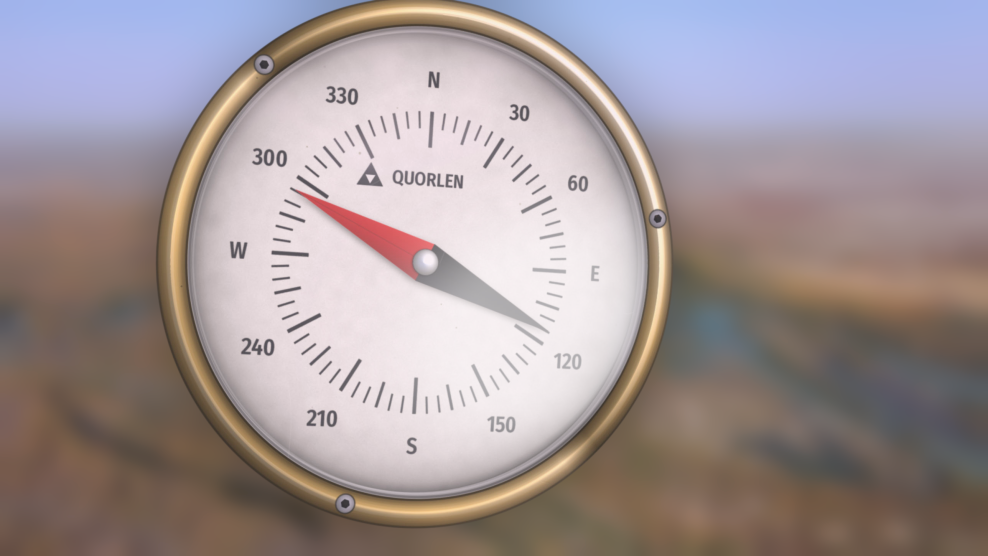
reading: ° 295
